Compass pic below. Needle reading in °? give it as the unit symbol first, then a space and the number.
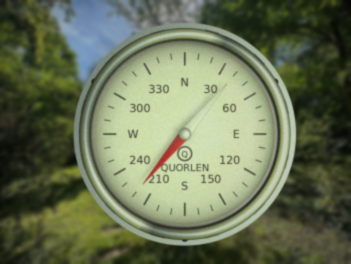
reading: ° 220
